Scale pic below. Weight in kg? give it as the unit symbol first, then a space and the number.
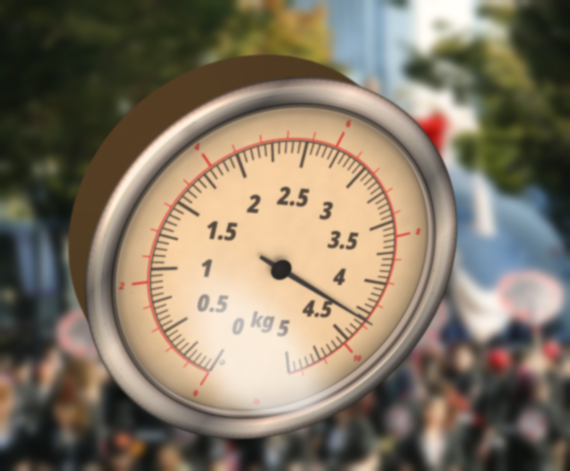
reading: kg 4.3
